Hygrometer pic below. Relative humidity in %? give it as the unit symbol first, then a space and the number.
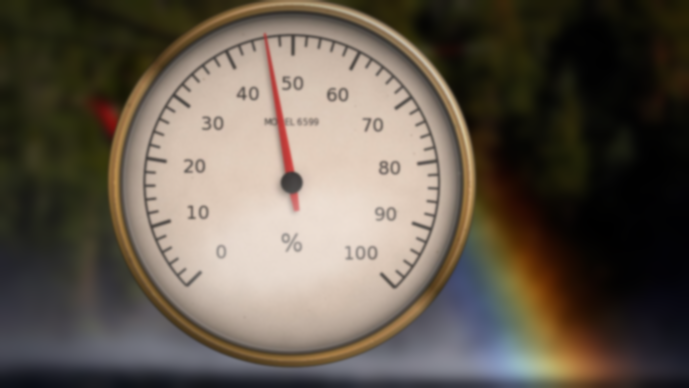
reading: % 46
